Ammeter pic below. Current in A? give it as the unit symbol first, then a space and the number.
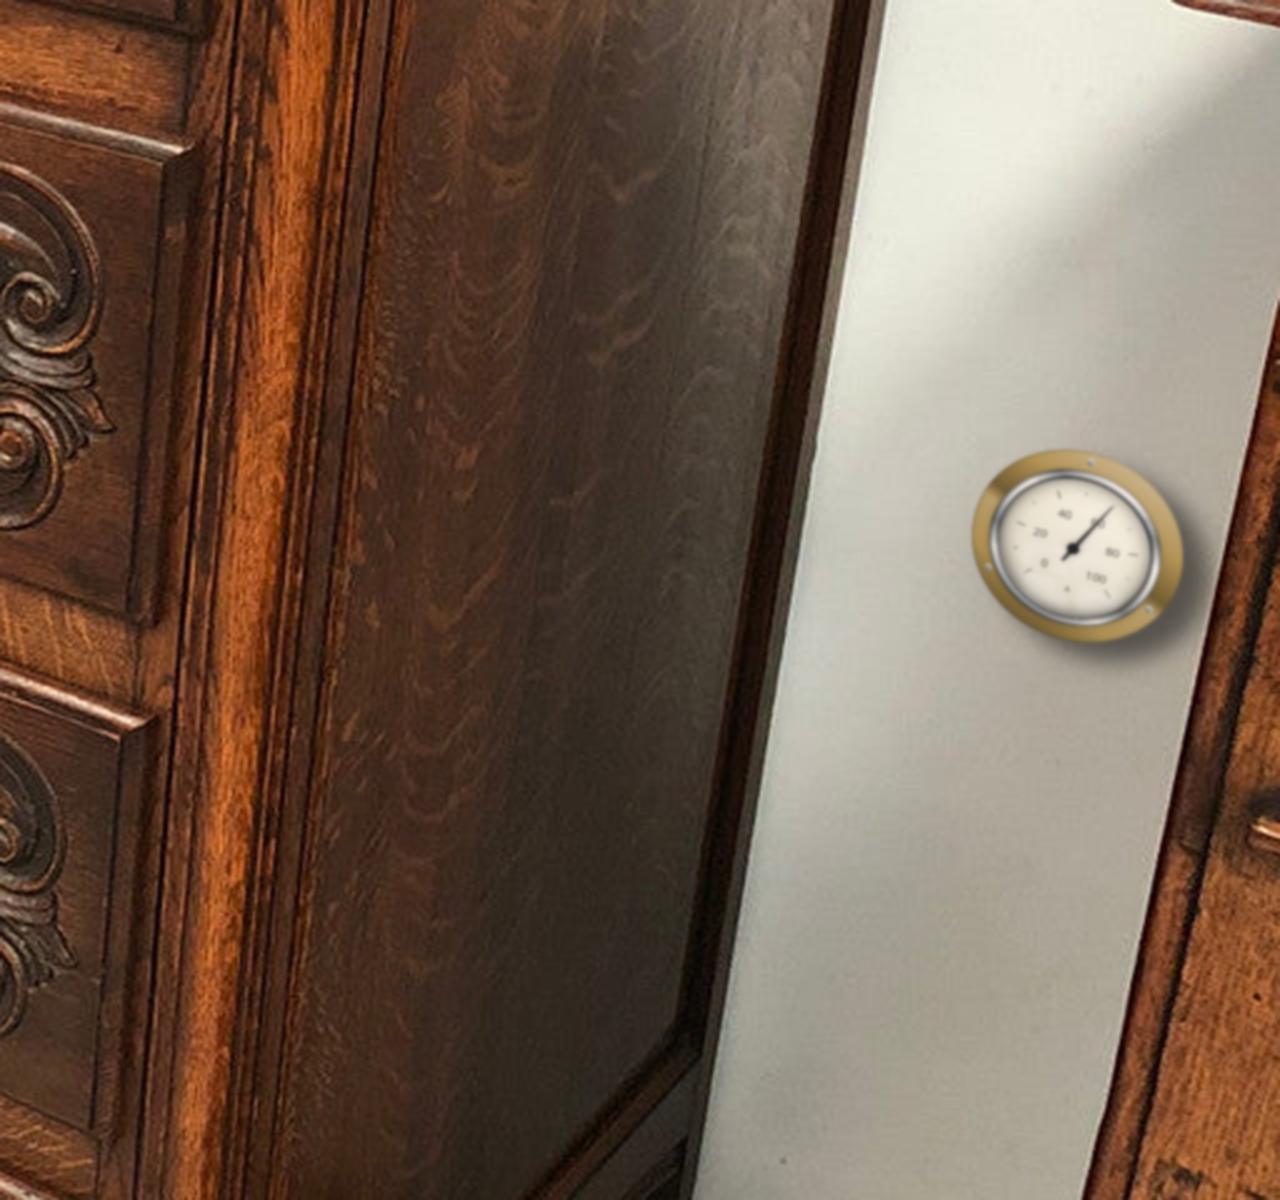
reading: A 60
